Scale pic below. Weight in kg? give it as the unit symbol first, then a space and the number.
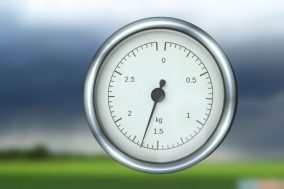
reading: kg 1.65
